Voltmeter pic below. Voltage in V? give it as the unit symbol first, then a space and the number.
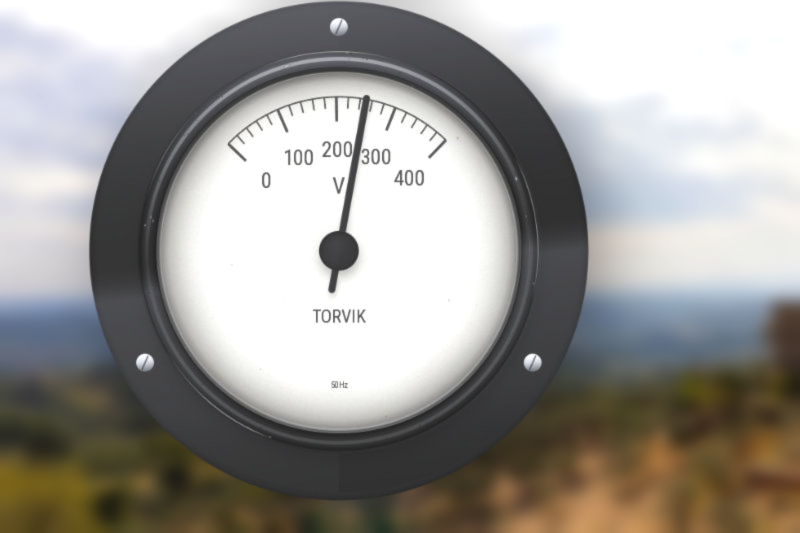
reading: V 250
